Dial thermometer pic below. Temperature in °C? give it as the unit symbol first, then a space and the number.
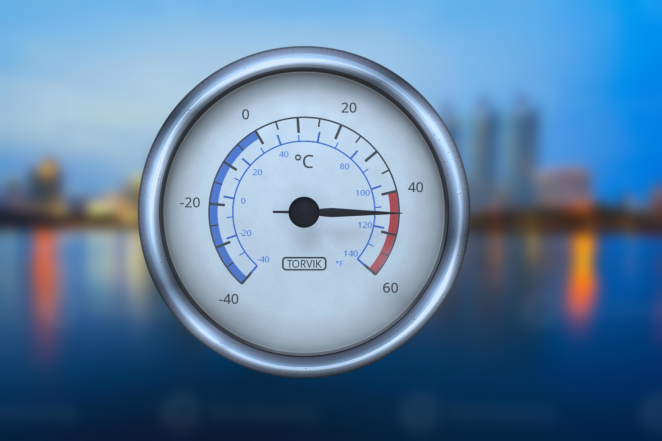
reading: °C 45
